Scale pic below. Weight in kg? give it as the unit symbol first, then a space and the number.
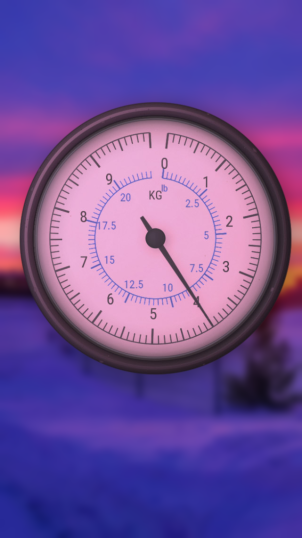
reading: kg 4
